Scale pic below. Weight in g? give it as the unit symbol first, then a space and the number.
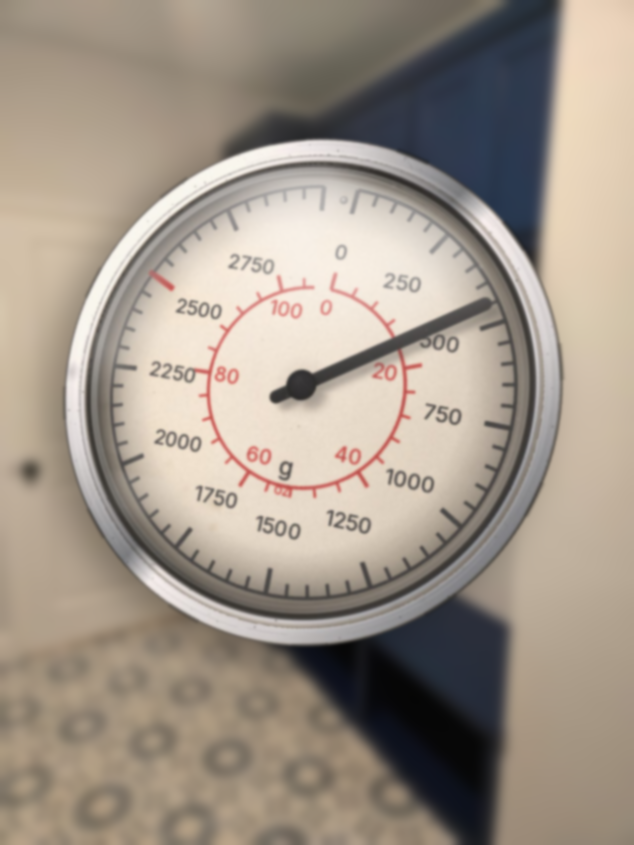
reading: g 450
